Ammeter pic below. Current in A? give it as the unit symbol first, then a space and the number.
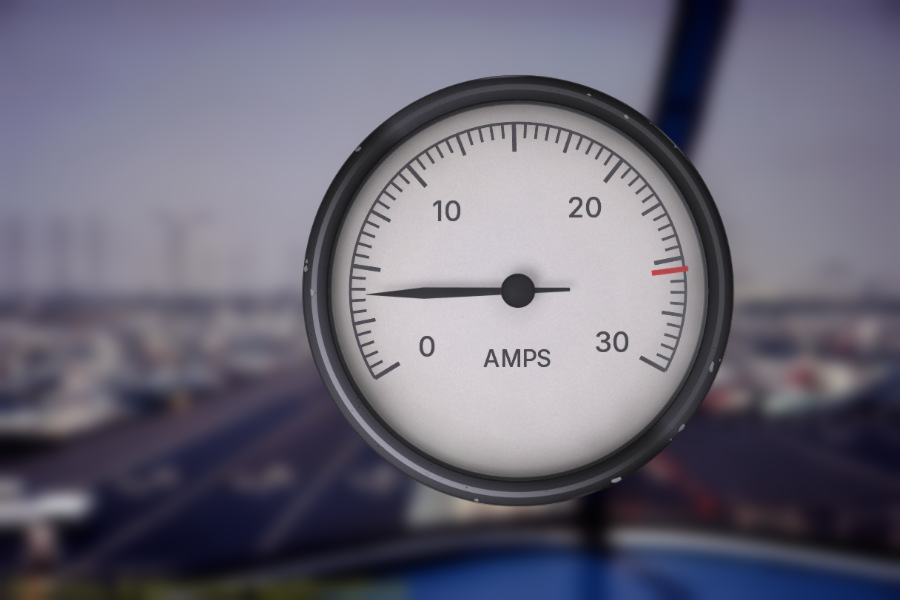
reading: A 3.75
